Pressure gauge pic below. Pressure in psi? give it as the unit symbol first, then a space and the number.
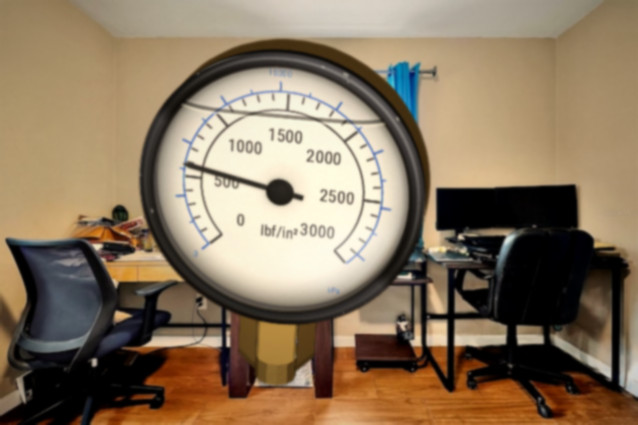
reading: psi 600
